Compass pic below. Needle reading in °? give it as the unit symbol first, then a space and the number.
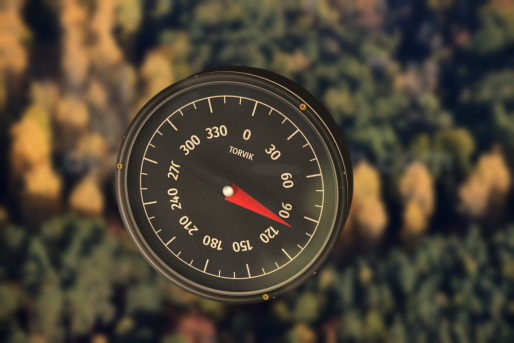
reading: ° 100
